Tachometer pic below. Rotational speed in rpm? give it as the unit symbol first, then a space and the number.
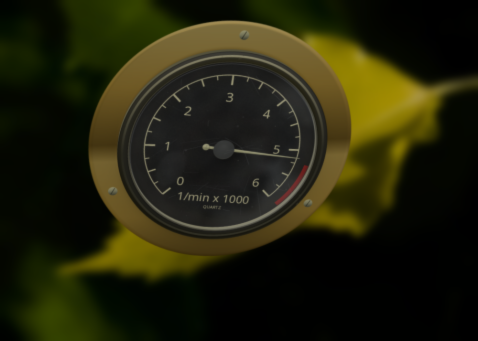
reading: rpm 5125
